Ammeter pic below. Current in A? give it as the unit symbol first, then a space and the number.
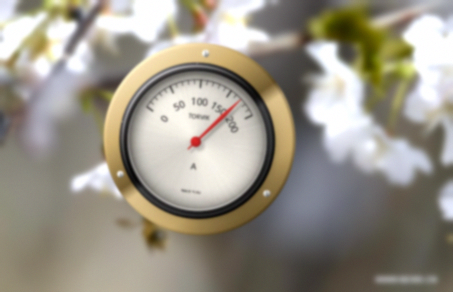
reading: A 170
